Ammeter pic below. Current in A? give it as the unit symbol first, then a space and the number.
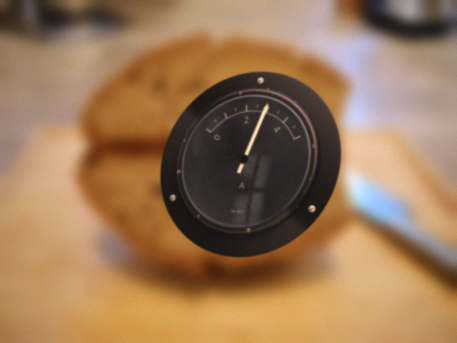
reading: A 3
